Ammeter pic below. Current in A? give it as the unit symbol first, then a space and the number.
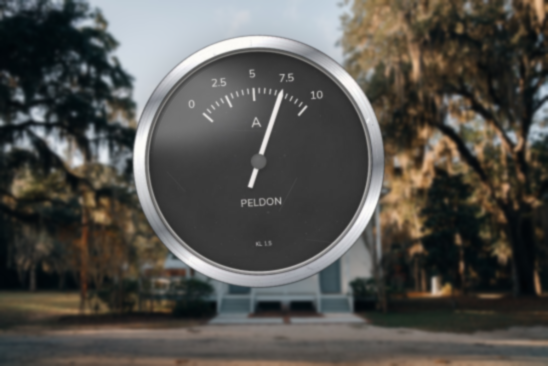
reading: A 7.5
